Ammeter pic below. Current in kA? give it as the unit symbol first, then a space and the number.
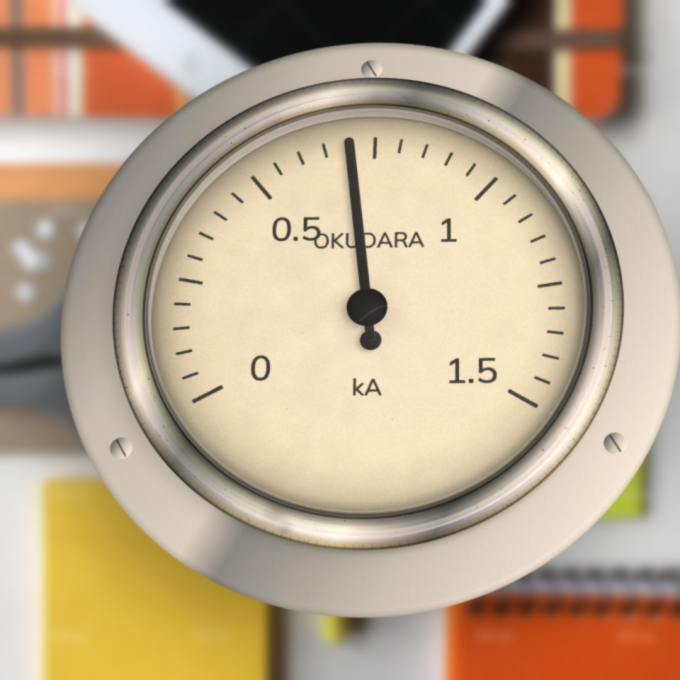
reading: kA 0.7
